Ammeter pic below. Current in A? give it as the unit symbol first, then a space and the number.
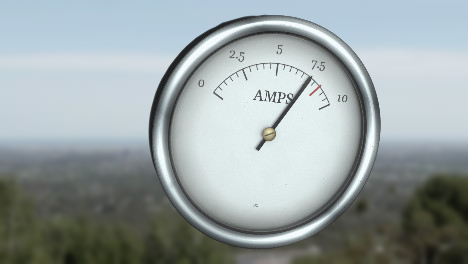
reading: A 7.5
